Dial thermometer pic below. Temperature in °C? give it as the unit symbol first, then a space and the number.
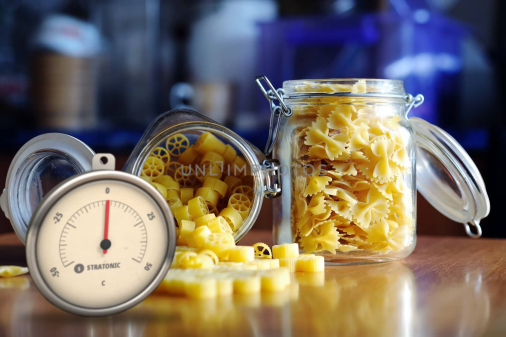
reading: °C 0
